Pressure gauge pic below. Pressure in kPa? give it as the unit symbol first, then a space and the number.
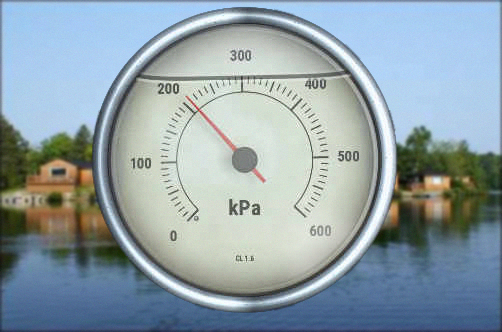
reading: kPa 210
